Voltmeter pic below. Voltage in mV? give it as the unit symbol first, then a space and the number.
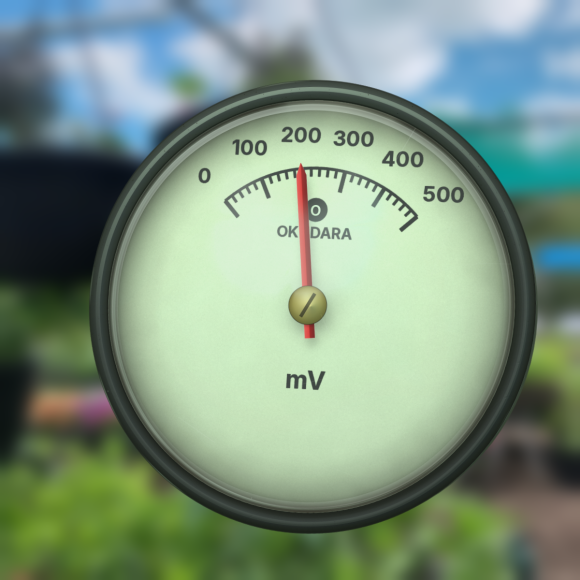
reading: mV 200
